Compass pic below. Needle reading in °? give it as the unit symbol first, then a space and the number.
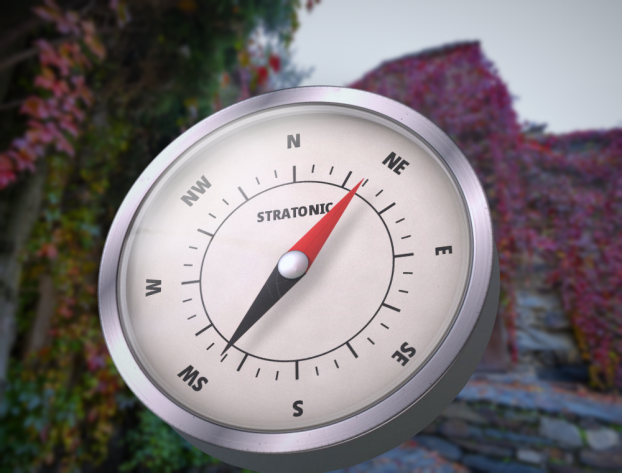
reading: ° 40
